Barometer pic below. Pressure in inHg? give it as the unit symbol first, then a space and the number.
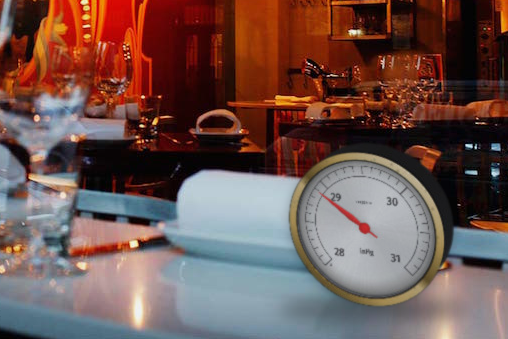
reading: inHg 28.9
